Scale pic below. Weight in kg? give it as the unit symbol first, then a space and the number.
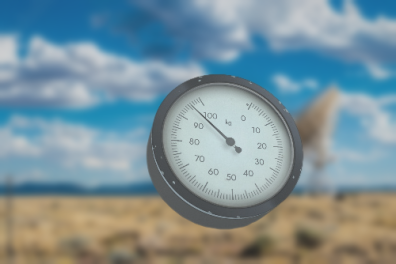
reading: kg 95
